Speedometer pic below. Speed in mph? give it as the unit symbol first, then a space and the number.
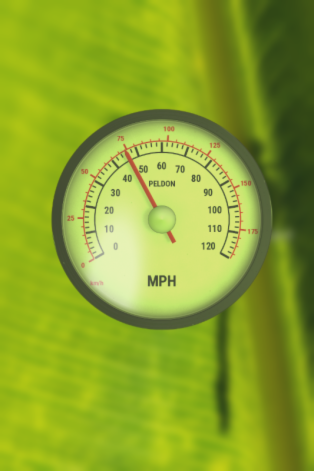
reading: mph 46
